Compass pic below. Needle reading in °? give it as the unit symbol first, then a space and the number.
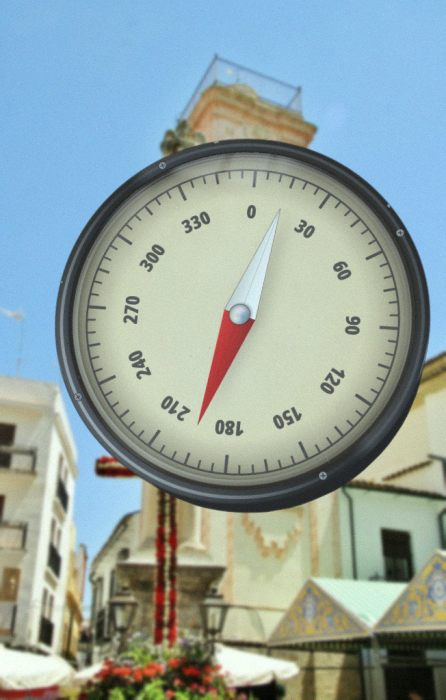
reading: ° 195
